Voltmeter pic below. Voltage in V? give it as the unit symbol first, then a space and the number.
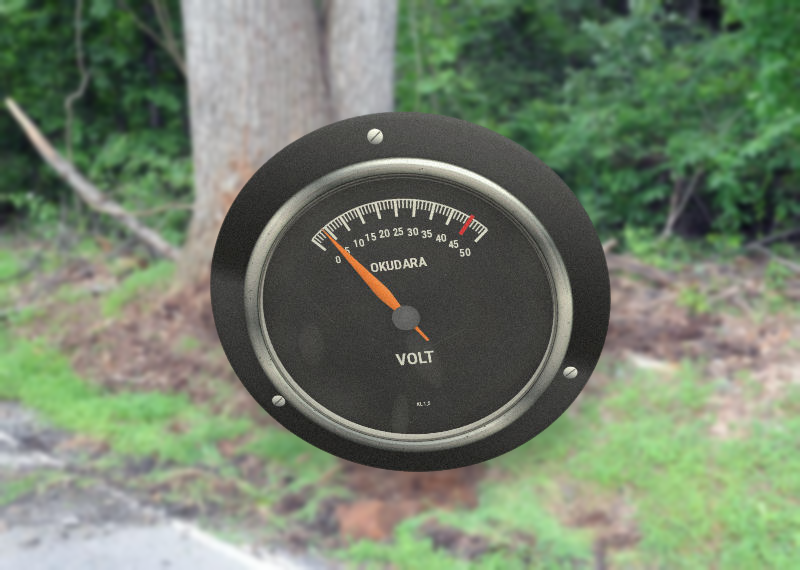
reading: V 5
